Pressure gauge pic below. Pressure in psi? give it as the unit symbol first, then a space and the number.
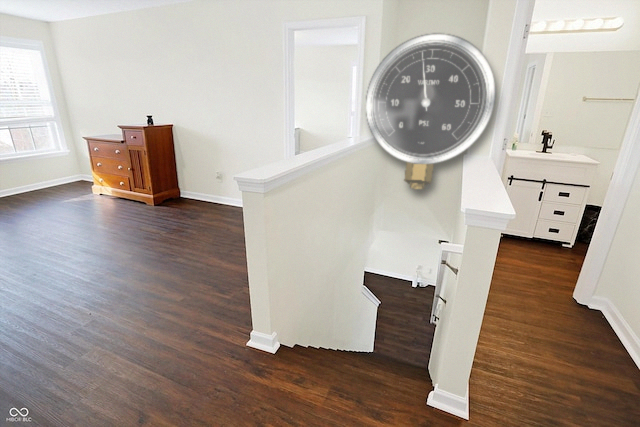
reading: psi 27.5
